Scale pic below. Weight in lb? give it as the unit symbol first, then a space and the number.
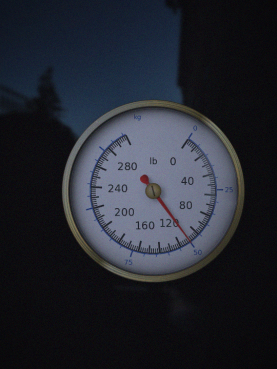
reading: lb 110
